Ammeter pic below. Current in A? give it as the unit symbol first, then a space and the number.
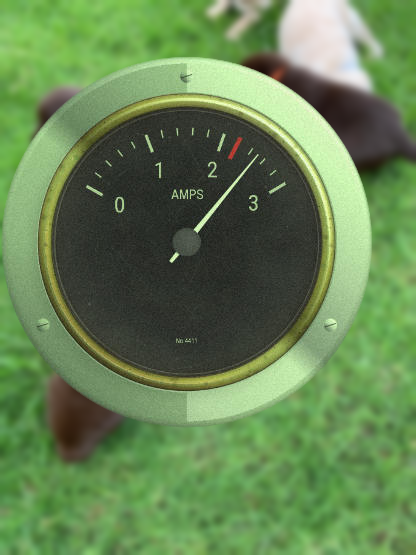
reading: A 2.5
